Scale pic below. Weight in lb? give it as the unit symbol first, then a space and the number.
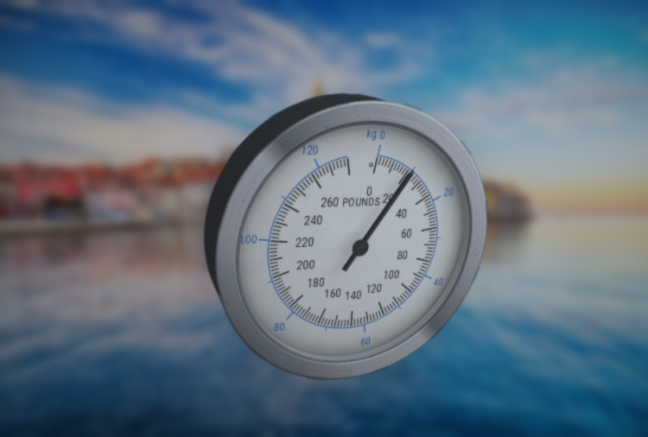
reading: lb 20
